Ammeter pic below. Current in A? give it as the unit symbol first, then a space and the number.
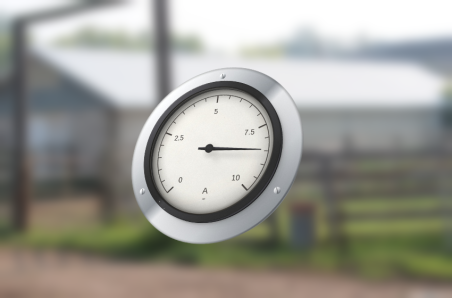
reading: A 8.5
